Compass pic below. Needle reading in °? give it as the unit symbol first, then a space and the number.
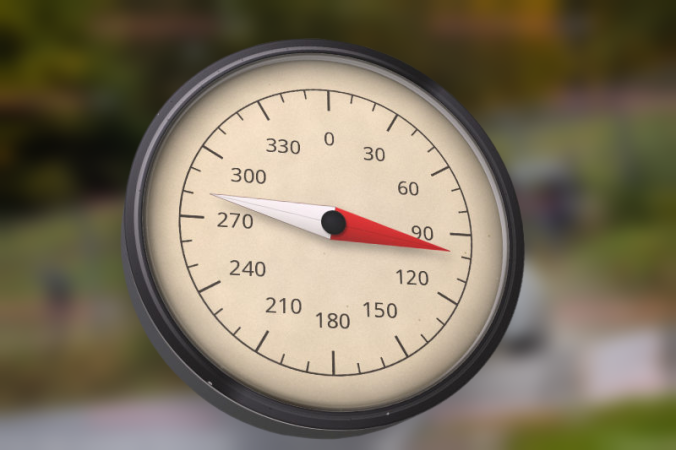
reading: ° 100
